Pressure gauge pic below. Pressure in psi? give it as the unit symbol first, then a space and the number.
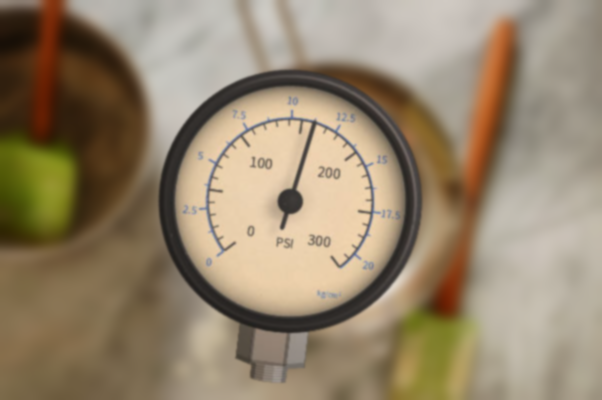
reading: psi 160
